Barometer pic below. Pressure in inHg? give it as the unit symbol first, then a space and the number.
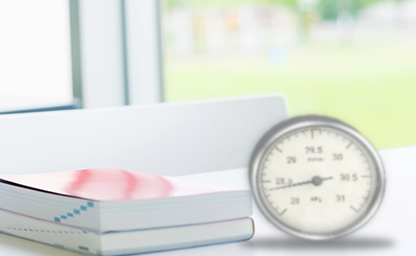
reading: inHg 28.4
